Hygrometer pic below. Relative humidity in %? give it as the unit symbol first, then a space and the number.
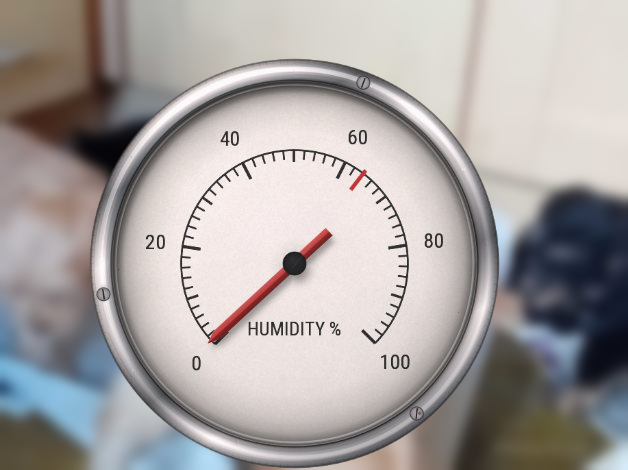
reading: % 1
